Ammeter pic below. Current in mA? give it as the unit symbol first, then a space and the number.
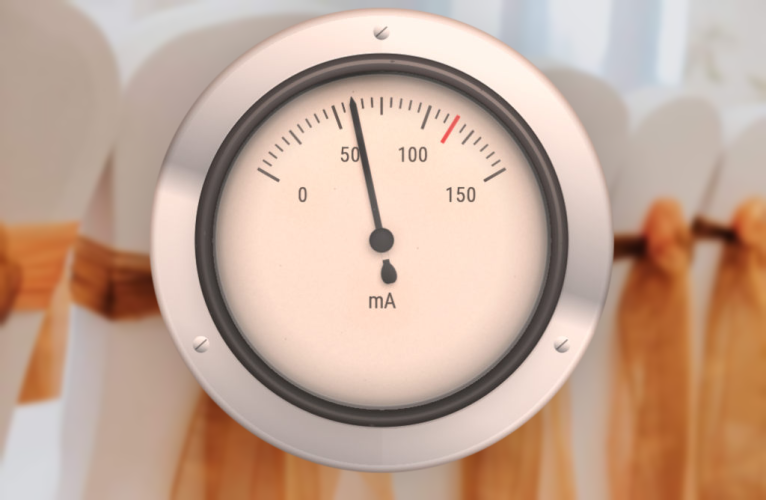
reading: mA 60
